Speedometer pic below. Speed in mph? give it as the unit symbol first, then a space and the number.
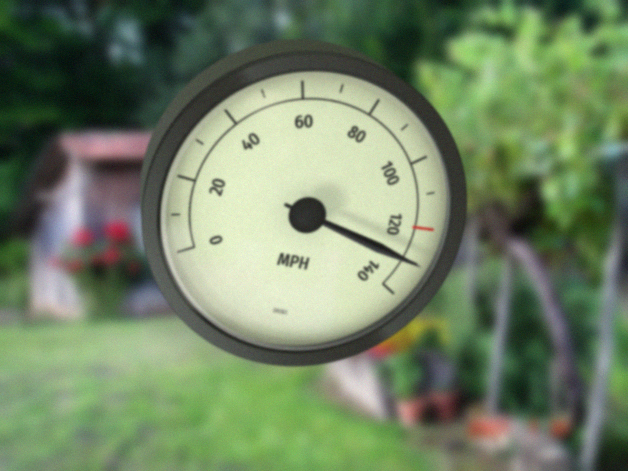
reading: mph 130
